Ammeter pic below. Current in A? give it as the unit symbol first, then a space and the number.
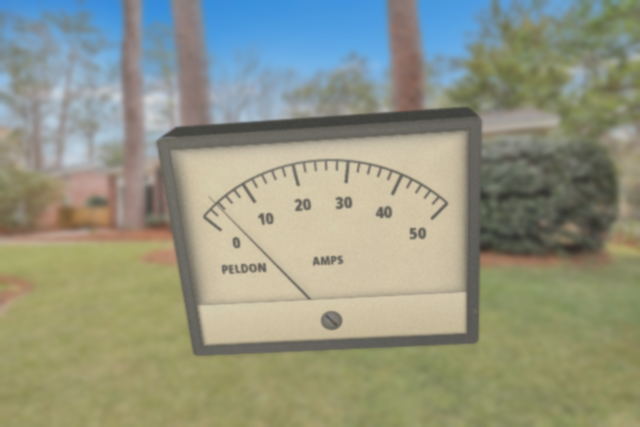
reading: A 4
